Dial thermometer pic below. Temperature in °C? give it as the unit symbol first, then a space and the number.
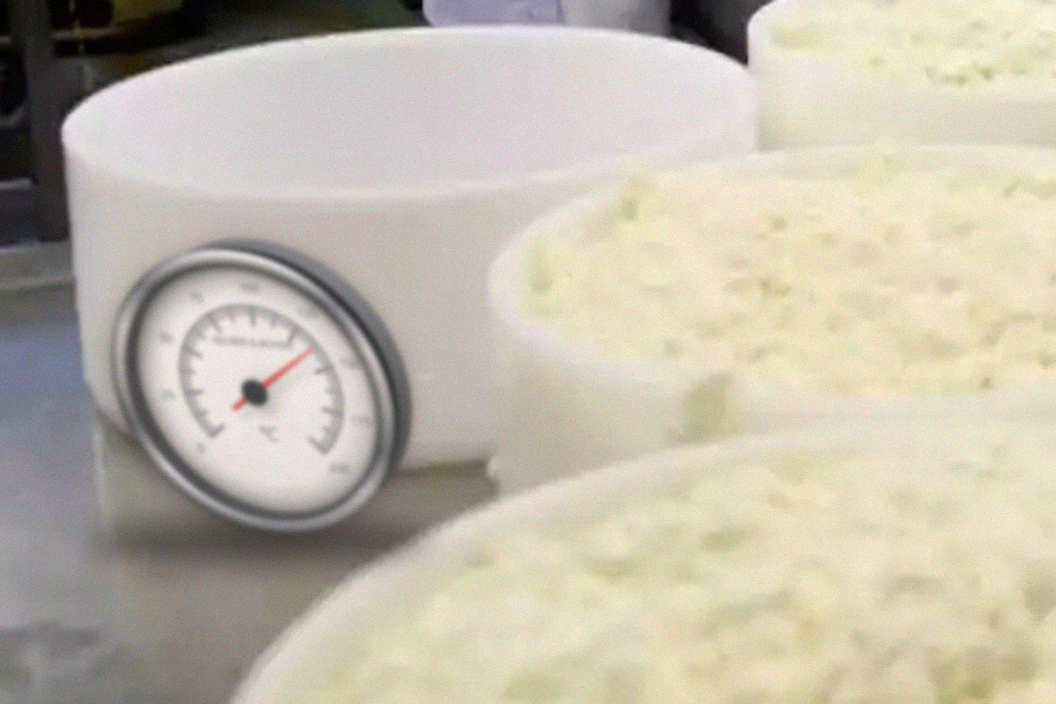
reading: °C 137.5
